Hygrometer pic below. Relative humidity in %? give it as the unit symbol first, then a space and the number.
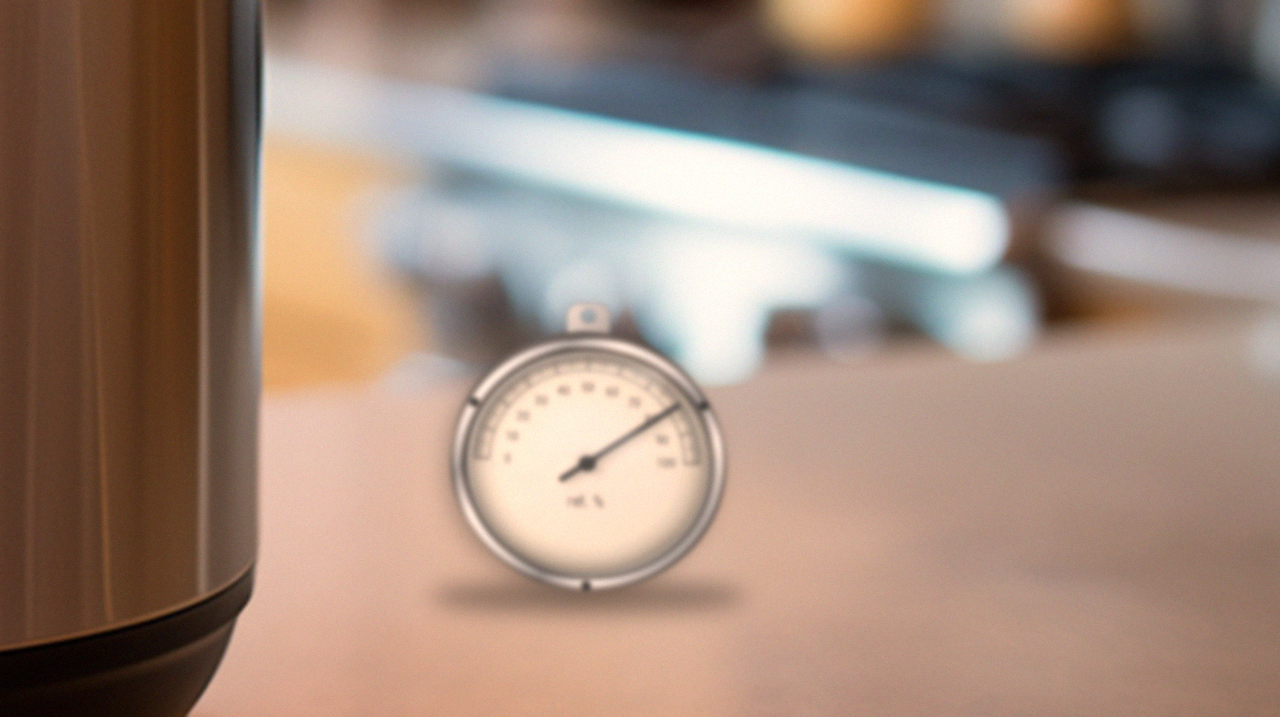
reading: % 80
